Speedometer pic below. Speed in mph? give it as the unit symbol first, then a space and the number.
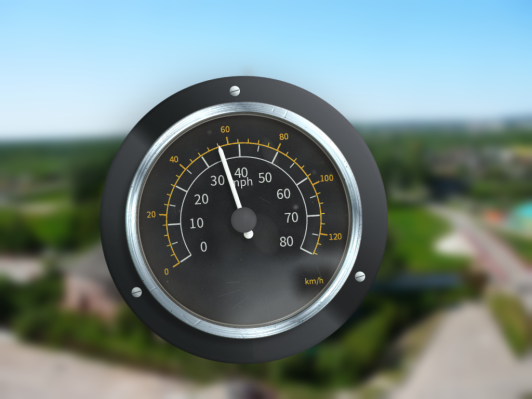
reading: mph 35
